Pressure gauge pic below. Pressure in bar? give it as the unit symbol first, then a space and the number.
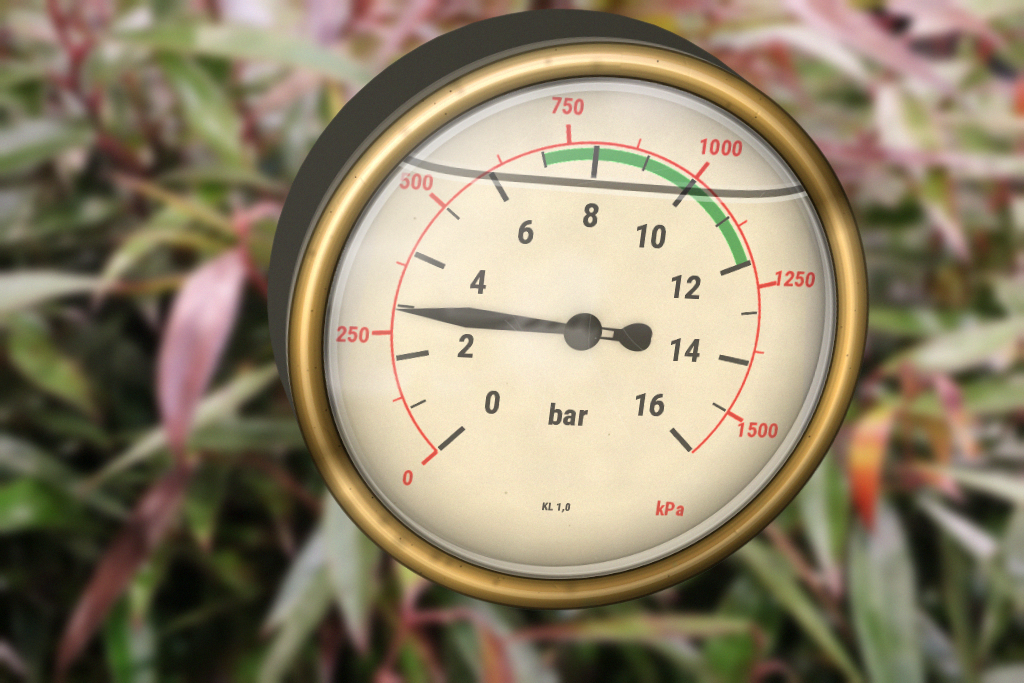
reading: bar 3
